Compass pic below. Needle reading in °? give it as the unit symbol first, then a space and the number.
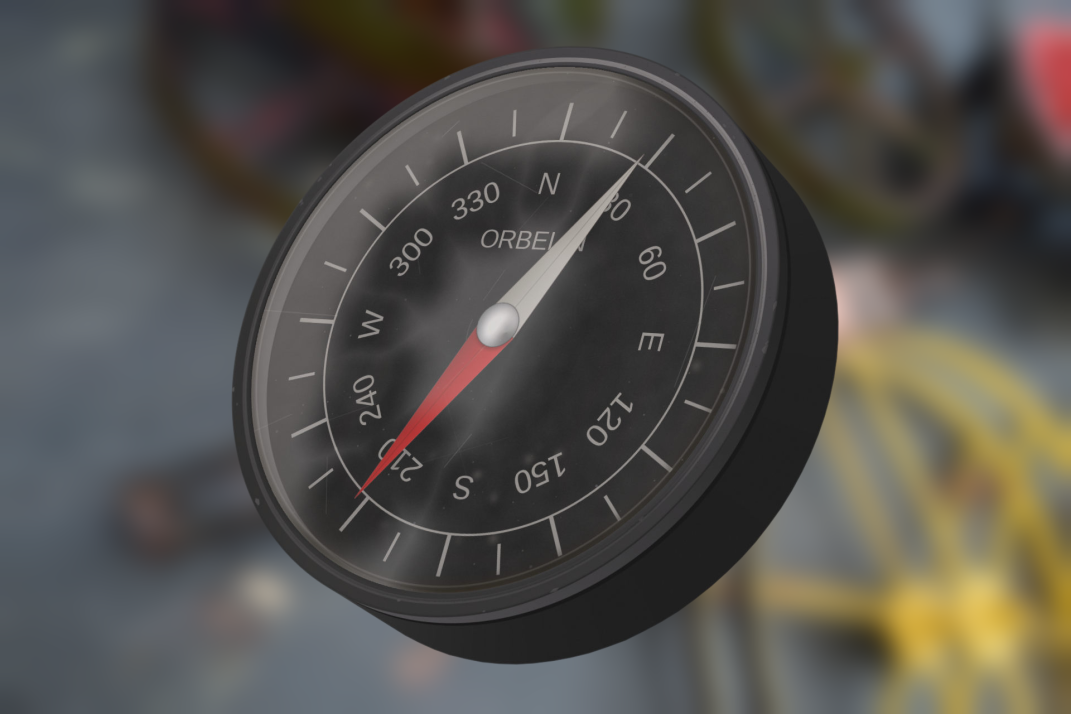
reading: ° 210
